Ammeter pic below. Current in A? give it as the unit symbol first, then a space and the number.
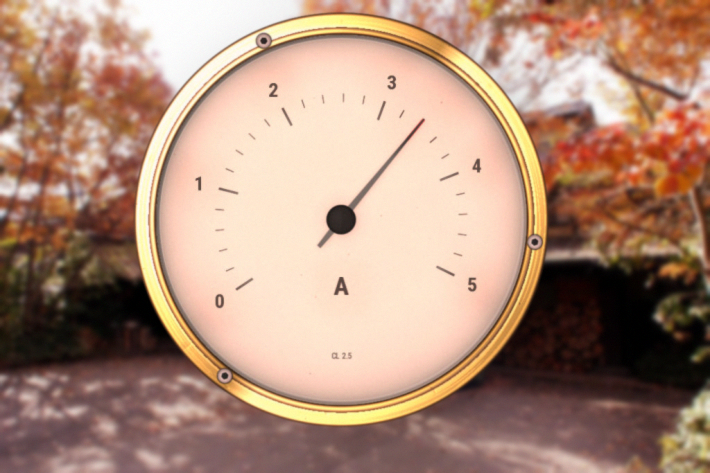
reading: A 3.4
